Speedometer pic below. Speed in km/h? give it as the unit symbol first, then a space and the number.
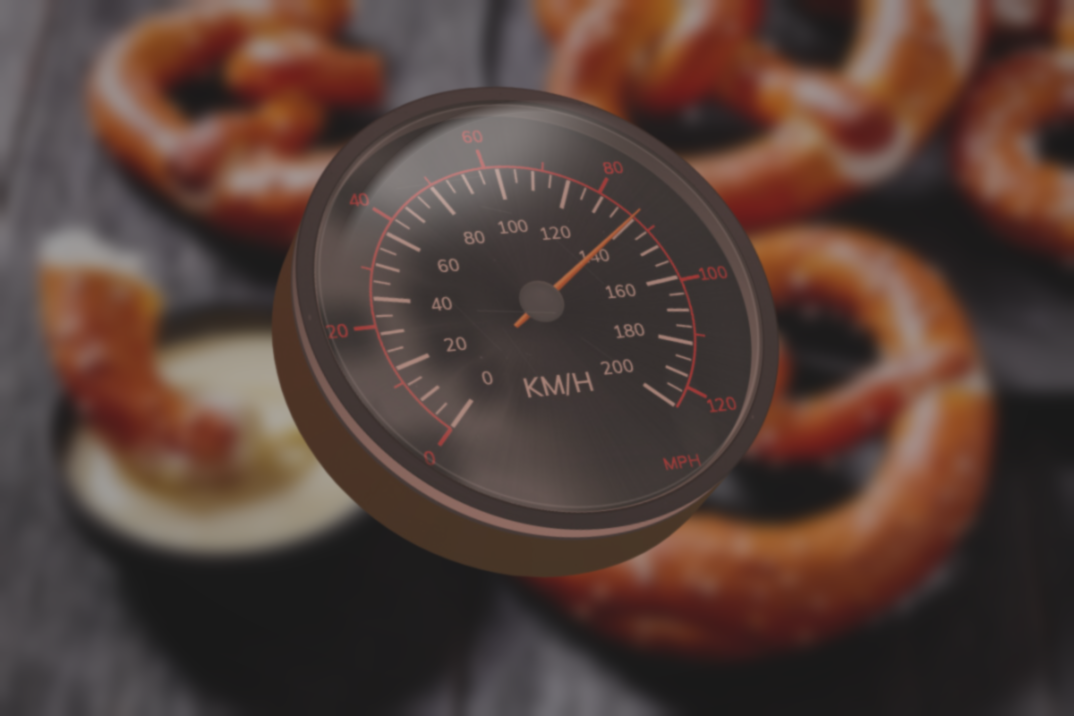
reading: km/h 140
